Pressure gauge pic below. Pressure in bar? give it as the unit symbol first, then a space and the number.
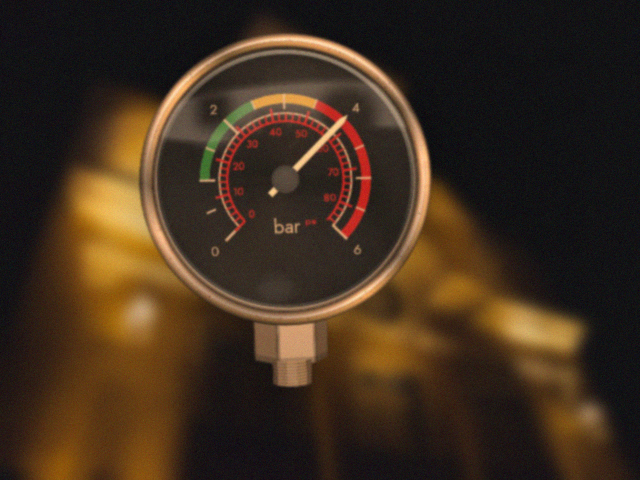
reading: bar 4
